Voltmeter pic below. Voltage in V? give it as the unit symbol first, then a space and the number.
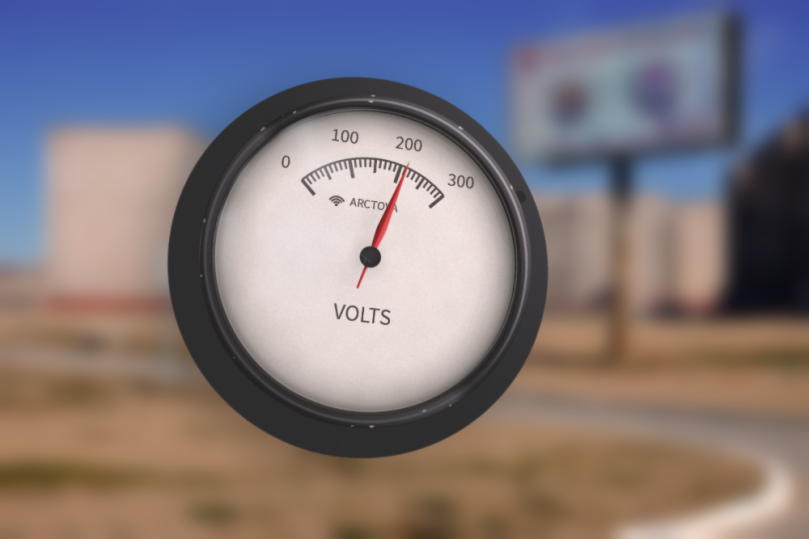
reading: V 210
